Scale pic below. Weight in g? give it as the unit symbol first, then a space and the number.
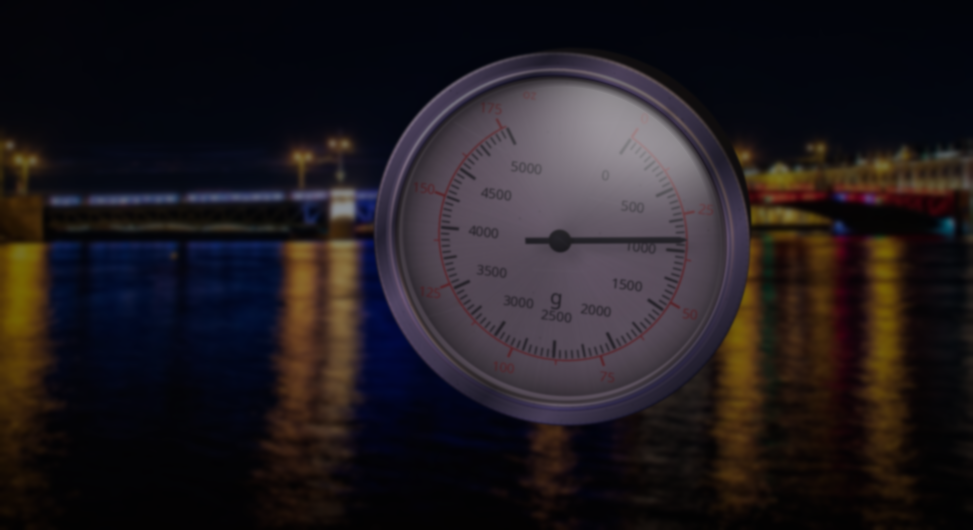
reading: g 900
